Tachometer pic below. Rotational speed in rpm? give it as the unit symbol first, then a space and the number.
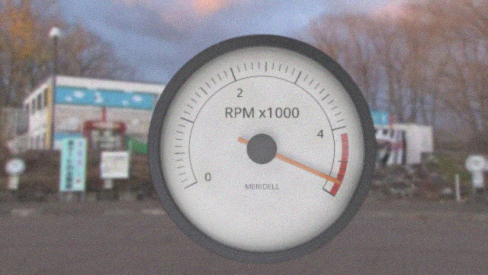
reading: rpm 4800
